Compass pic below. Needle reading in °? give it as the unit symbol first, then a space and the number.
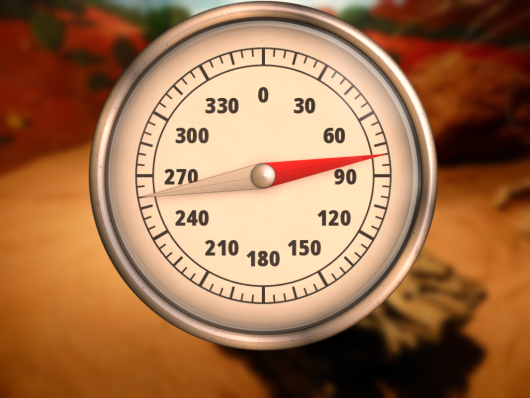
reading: ° 80
